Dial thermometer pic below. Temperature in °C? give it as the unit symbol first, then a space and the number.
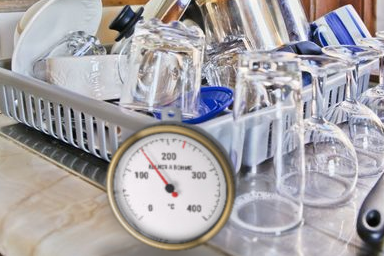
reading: °C 150
